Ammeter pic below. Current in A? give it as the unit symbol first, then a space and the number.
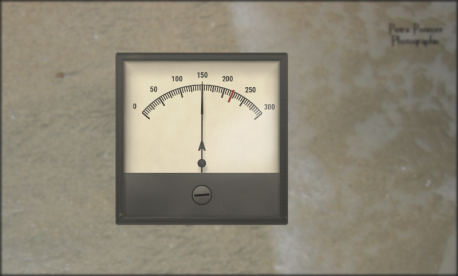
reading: A 150
